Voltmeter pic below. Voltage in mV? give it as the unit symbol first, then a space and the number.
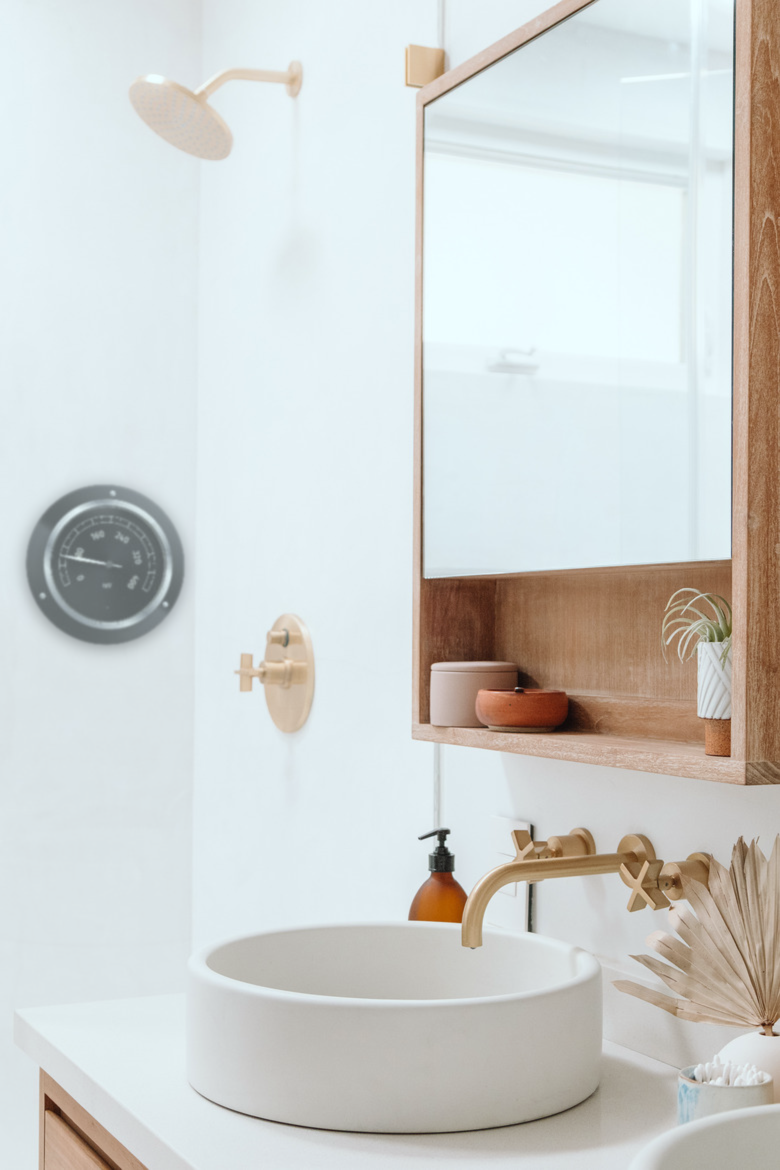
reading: mV 60
